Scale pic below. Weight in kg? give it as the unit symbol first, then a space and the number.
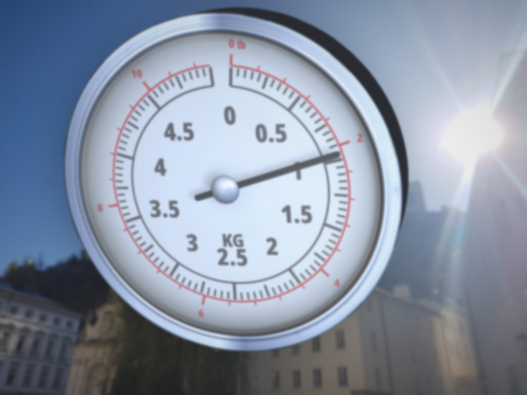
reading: kg 0.95
